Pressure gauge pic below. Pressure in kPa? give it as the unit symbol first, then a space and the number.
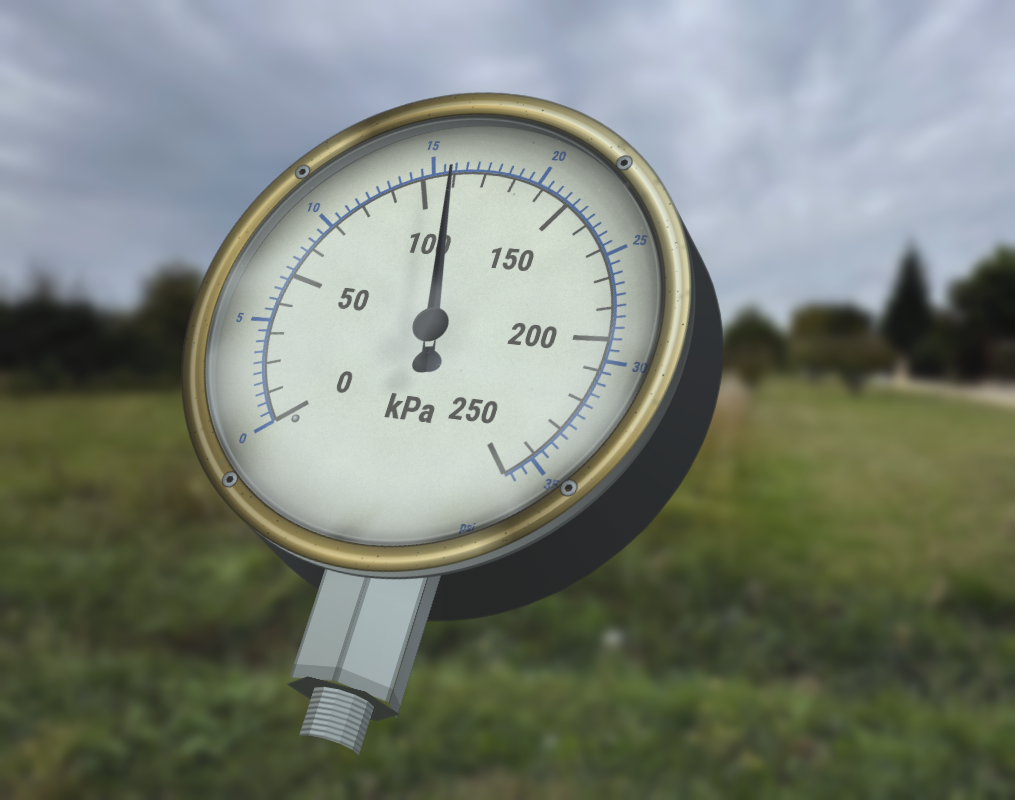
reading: kPa 110
